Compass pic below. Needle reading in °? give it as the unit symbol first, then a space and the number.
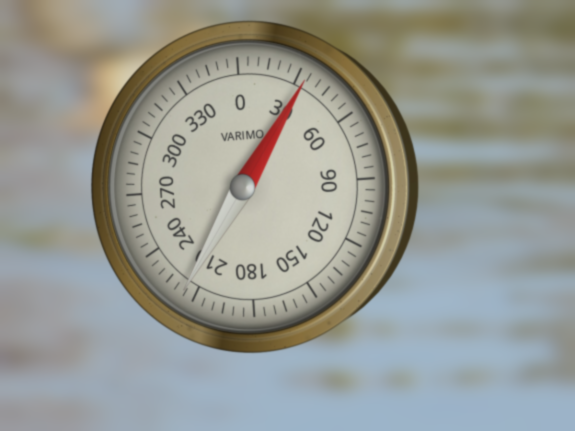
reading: ° 35
